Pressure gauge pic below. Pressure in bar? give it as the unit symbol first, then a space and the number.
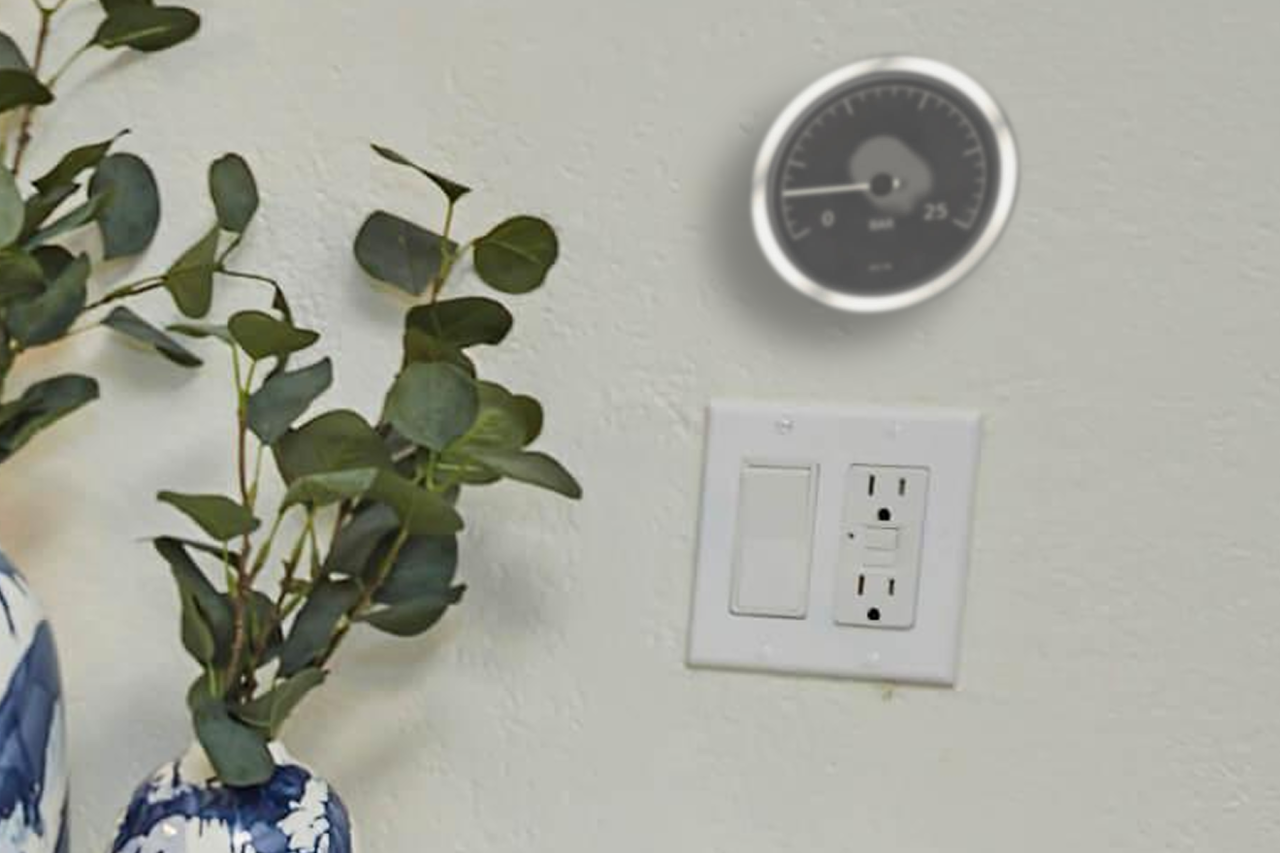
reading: bar 3
